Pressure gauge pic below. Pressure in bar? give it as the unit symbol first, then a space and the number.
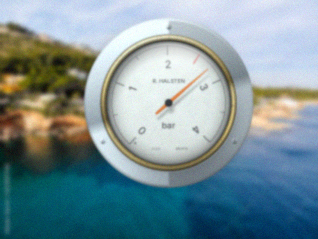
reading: bar 2.75
